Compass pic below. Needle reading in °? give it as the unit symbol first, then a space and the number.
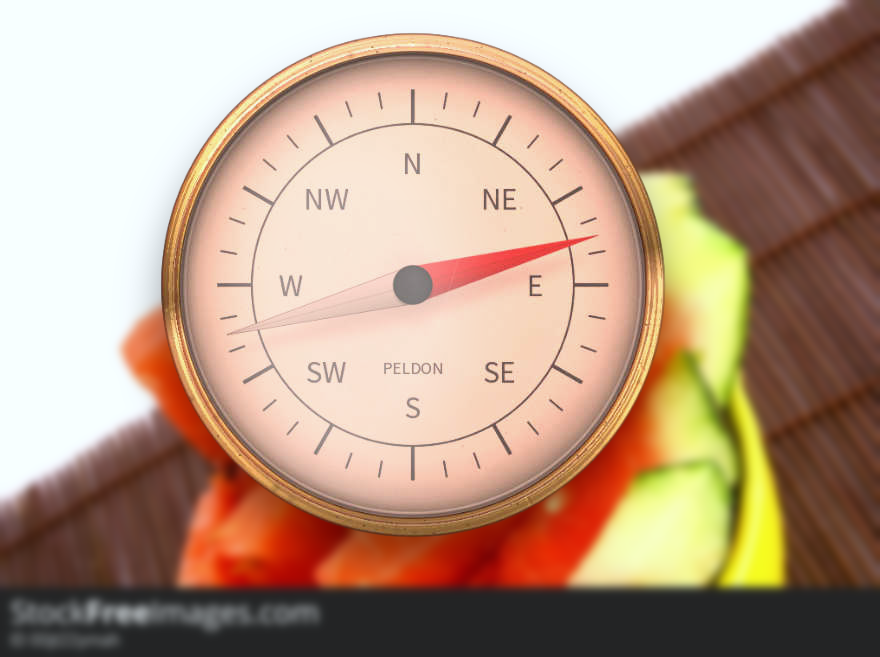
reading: ° 75
